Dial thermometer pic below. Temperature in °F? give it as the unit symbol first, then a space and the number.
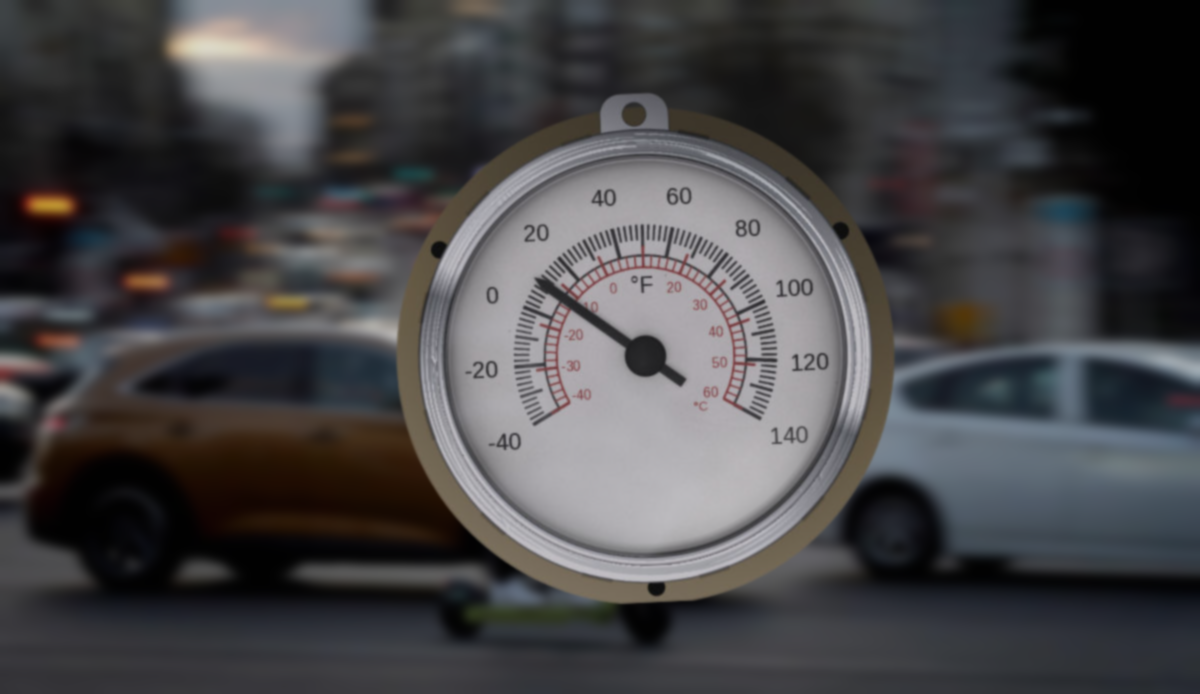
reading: °F 10
